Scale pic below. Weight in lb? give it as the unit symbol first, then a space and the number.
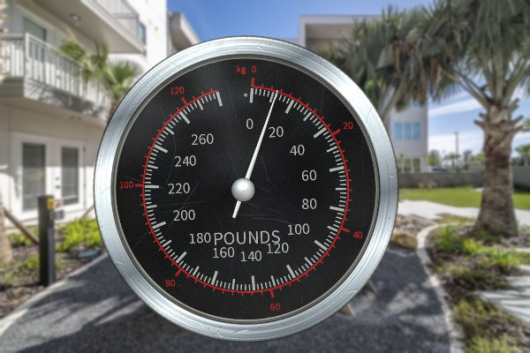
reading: lb 12
